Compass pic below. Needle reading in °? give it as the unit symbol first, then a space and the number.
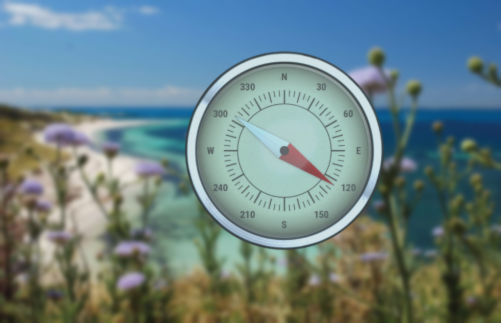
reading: ° 125
